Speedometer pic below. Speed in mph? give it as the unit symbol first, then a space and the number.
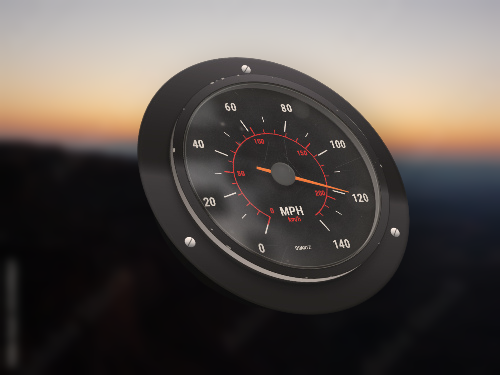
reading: mph 120
